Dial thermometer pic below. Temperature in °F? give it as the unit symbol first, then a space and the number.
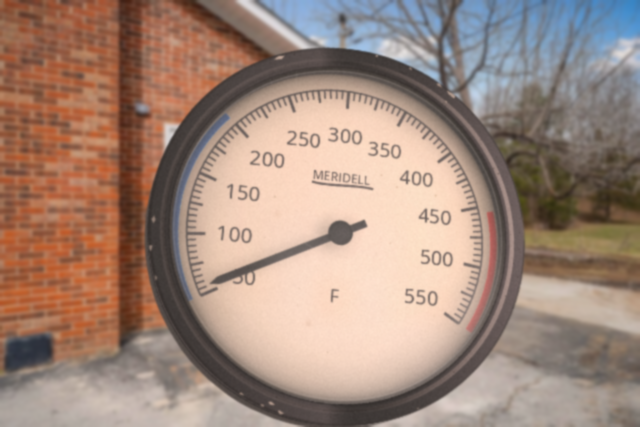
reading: °F 55
